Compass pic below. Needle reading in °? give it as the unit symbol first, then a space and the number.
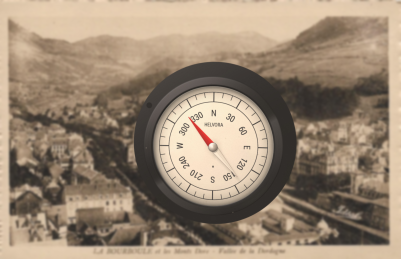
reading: ° 320
